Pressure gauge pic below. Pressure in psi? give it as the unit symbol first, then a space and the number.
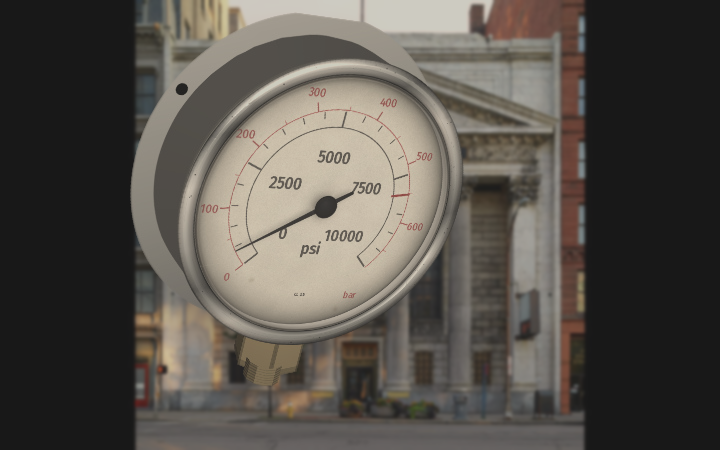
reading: psi 500
